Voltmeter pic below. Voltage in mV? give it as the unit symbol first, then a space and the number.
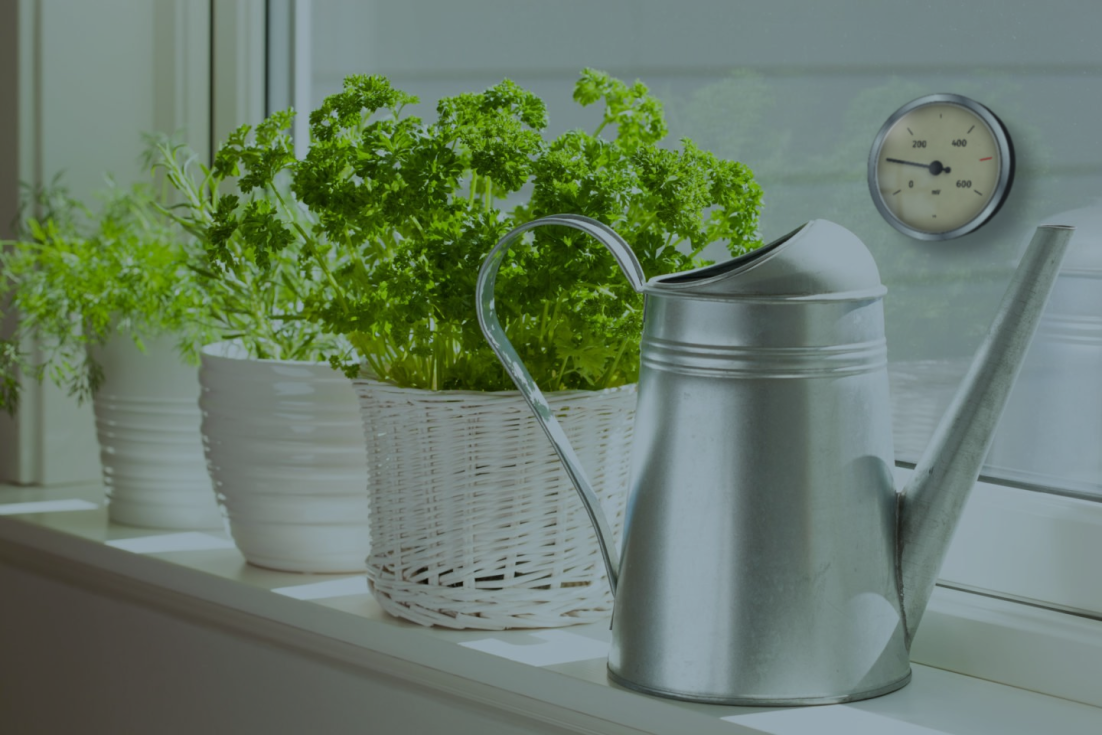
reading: mV 100
